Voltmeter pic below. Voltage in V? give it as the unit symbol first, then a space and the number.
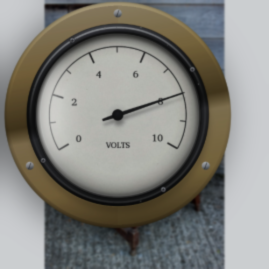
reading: V 8
